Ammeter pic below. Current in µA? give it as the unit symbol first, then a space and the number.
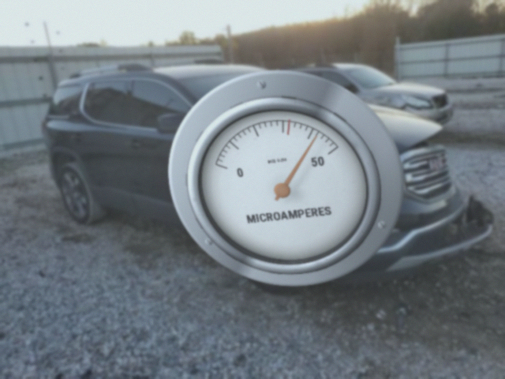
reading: µA 42
